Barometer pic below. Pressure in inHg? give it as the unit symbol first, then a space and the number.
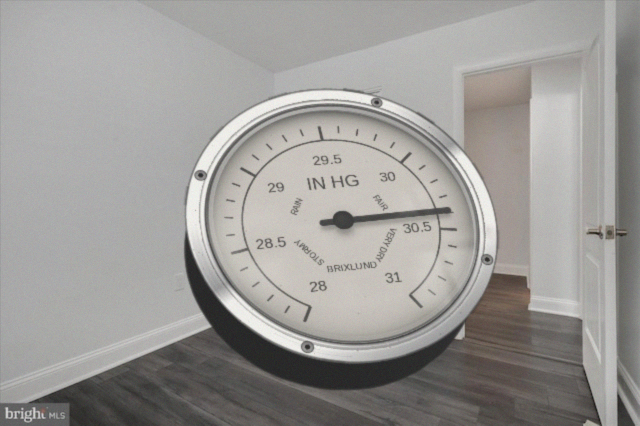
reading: inHg 30.4
